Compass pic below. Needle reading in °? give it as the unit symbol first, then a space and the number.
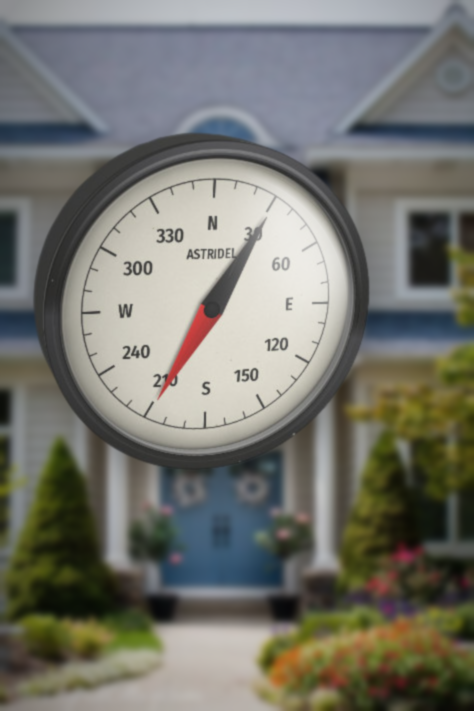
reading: ° 210
